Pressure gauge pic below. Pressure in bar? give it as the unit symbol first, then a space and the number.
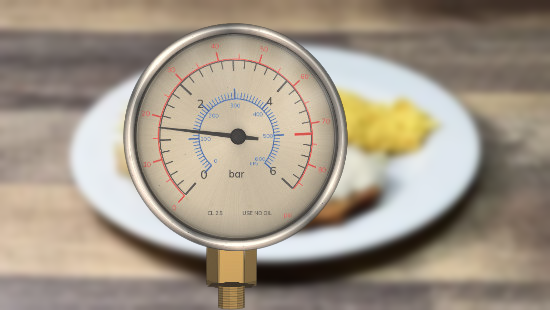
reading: bar 1.2
